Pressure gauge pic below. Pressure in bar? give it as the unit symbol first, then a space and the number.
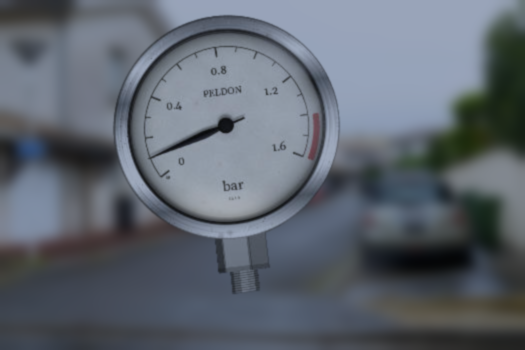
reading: bar 0.1
